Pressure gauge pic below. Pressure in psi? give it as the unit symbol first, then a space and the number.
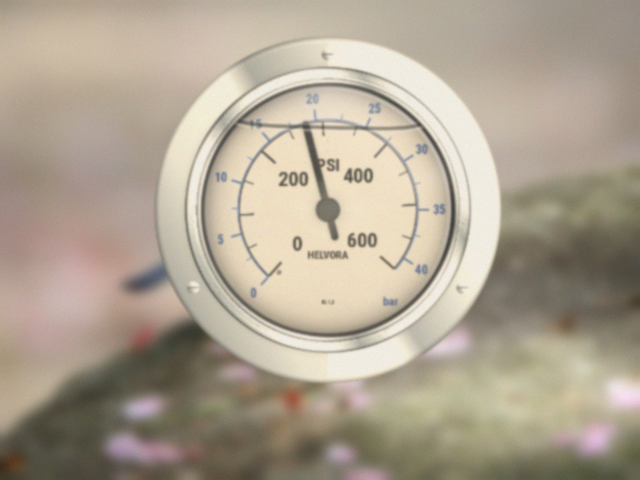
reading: psi 275
